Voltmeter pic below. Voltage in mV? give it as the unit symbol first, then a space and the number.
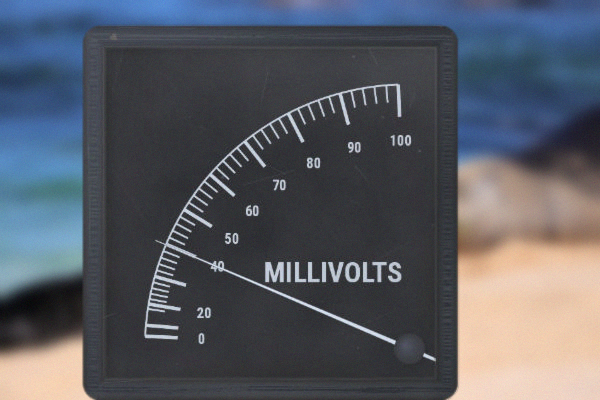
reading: mV 40
